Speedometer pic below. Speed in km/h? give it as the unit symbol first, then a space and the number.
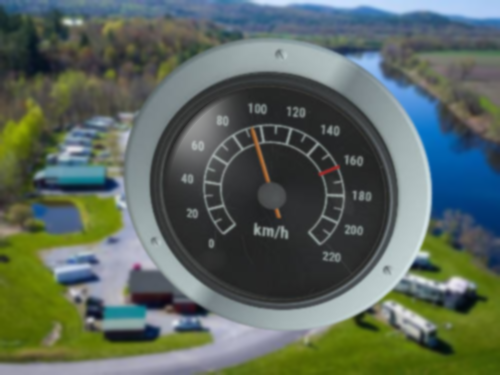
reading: km/h 95
